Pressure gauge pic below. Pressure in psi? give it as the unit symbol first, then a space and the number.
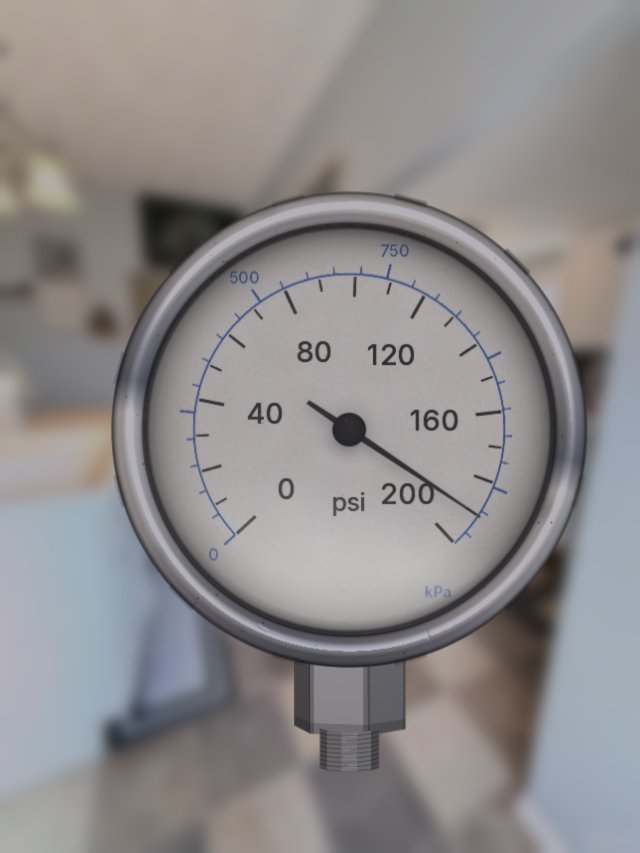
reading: psi 190
